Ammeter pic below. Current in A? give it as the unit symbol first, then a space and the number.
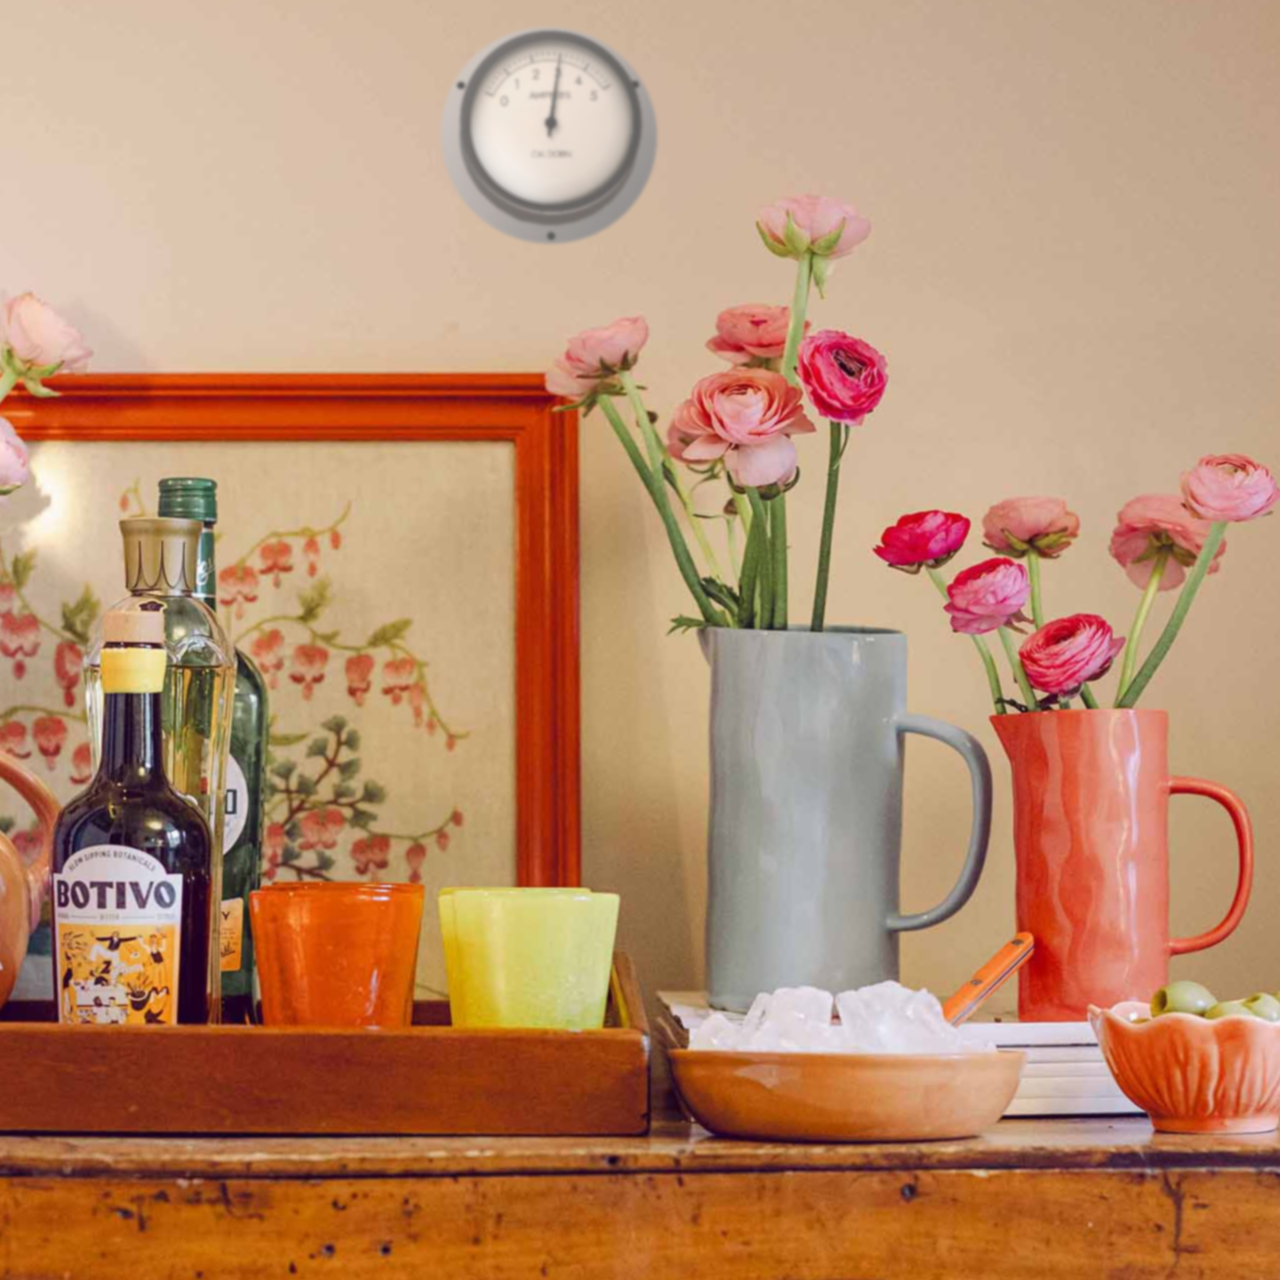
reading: A 3
